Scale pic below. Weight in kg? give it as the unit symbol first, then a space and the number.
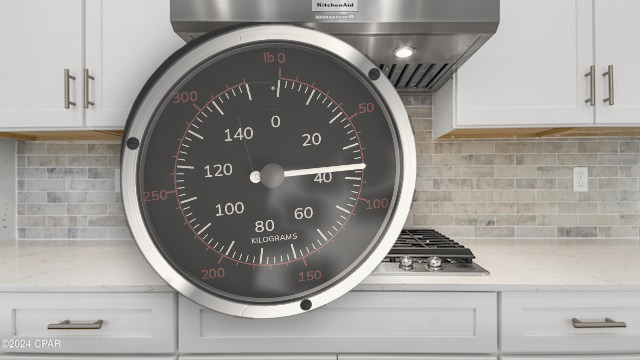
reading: kg 36
